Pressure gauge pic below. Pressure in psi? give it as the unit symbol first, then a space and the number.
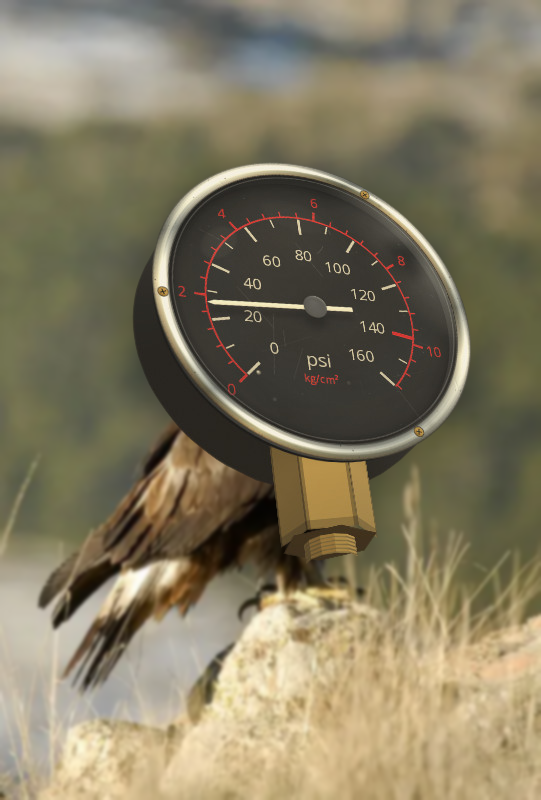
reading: psi 25
